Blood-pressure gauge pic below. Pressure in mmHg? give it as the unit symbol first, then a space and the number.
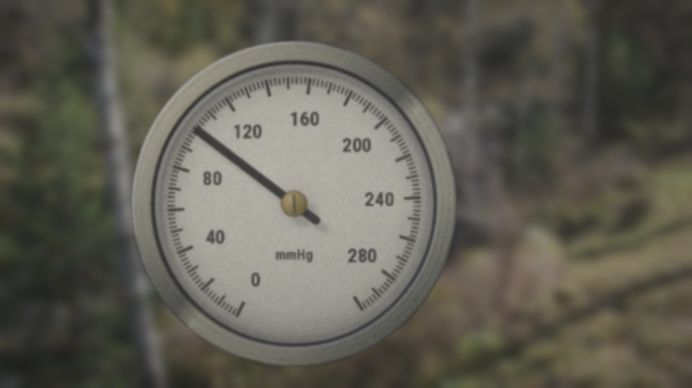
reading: mmHg 100
